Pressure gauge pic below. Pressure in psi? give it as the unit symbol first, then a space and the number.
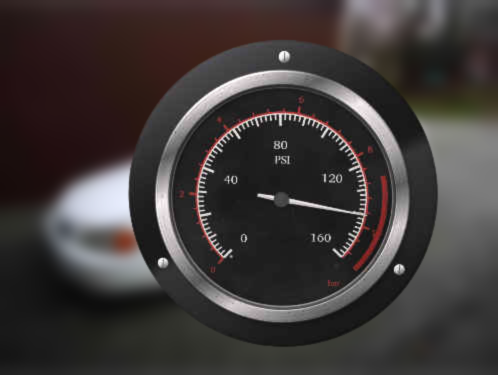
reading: psi 140
